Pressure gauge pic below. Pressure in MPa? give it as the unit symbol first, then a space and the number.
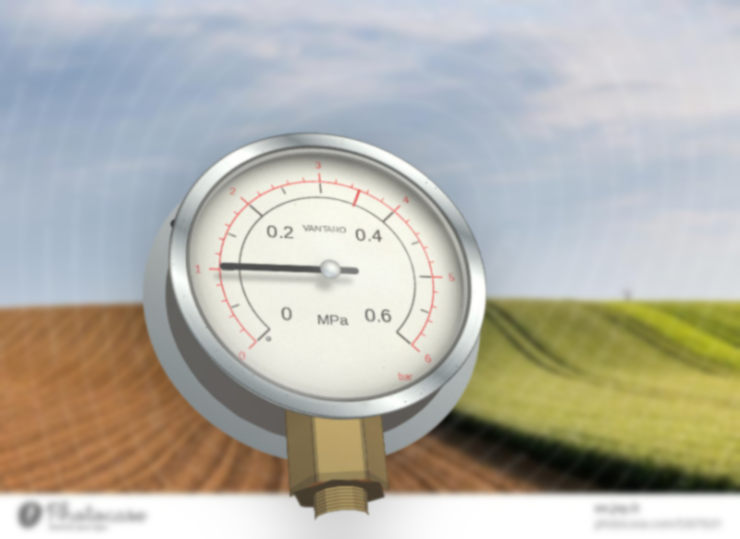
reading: MPa 0.1
